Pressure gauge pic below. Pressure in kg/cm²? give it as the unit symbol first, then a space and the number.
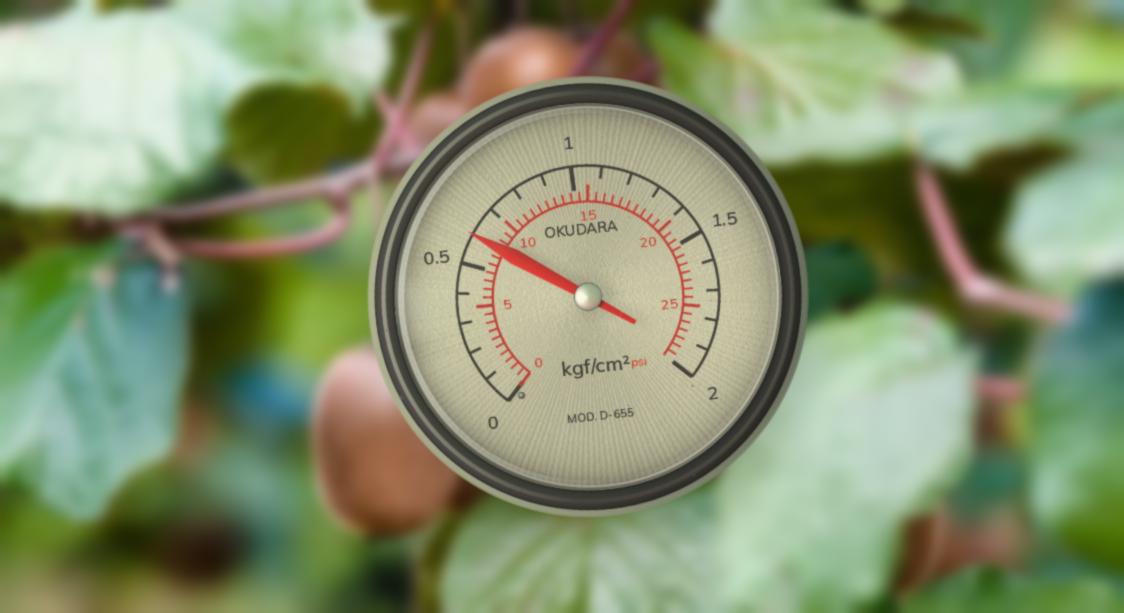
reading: kg/cm² 0.6
